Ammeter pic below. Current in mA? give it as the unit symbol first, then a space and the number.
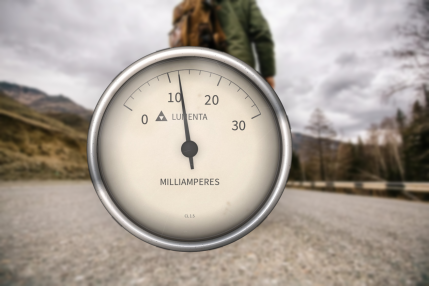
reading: mA 12
